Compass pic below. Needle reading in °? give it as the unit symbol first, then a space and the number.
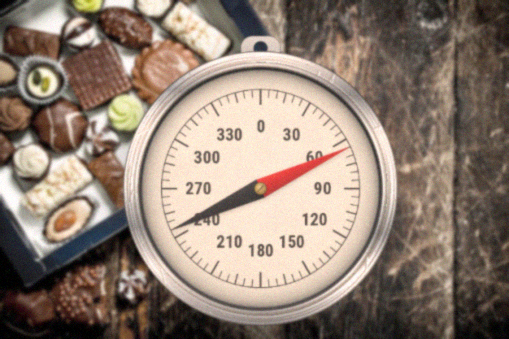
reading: ° 65
